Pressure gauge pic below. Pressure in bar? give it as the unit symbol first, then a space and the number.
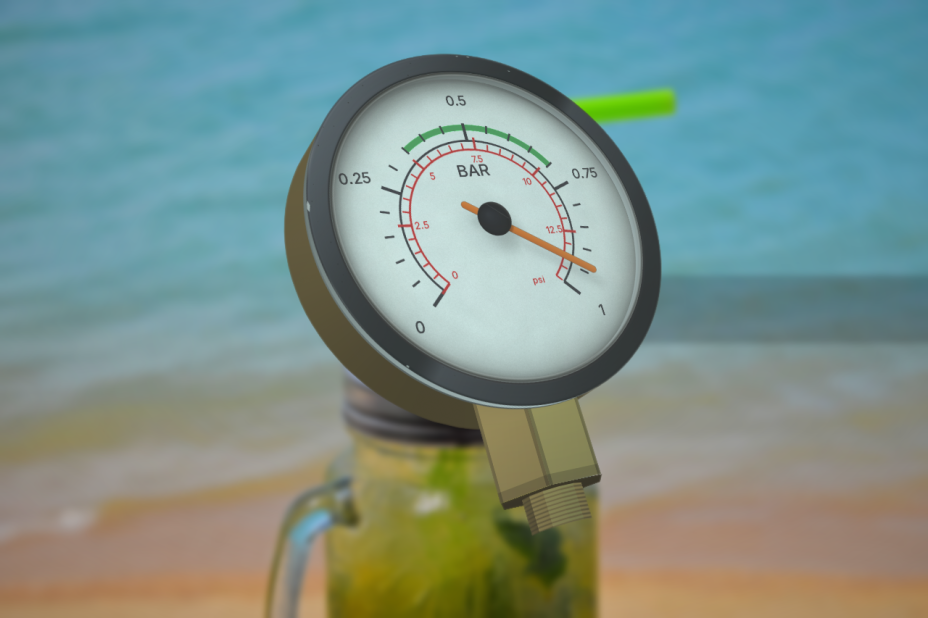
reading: bar 0.95
